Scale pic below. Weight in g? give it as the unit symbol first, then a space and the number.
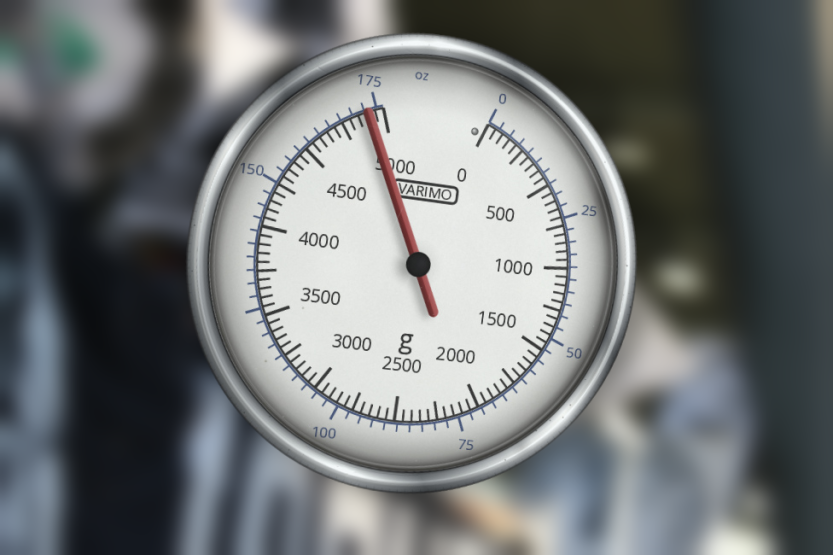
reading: g 4900
